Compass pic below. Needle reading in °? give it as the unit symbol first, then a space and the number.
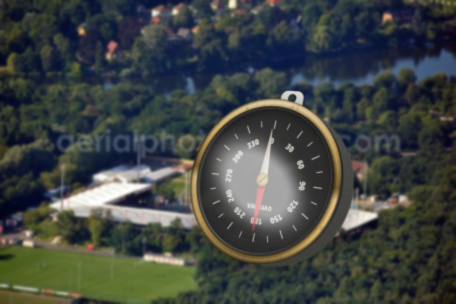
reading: ° 180
